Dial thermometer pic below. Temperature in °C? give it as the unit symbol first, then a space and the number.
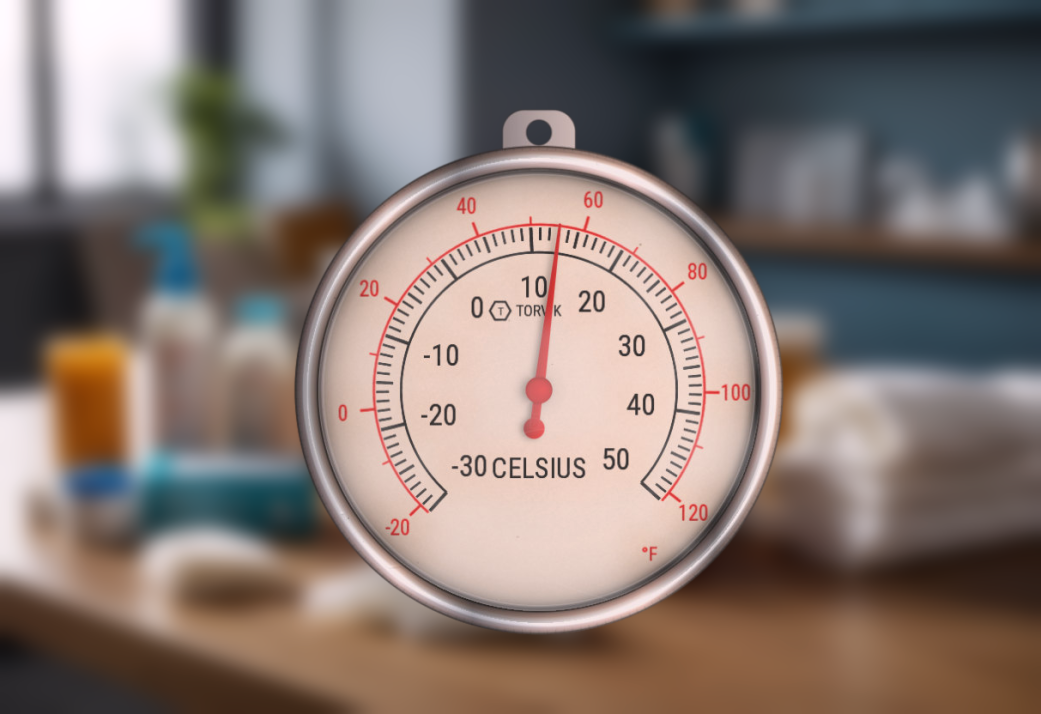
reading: °C 13
